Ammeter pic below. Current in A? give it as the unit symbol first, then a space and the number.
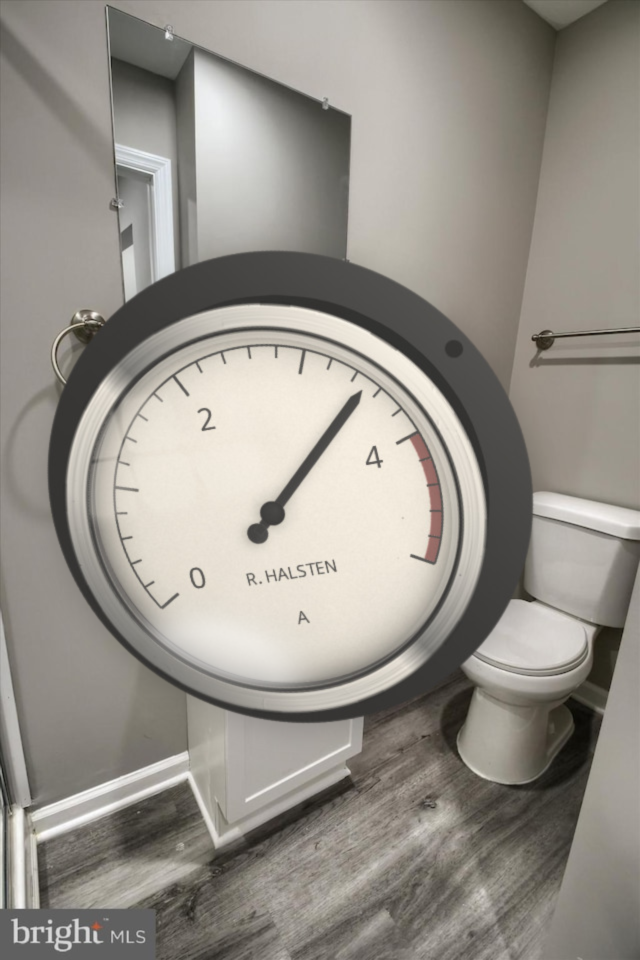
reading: A 3.5
